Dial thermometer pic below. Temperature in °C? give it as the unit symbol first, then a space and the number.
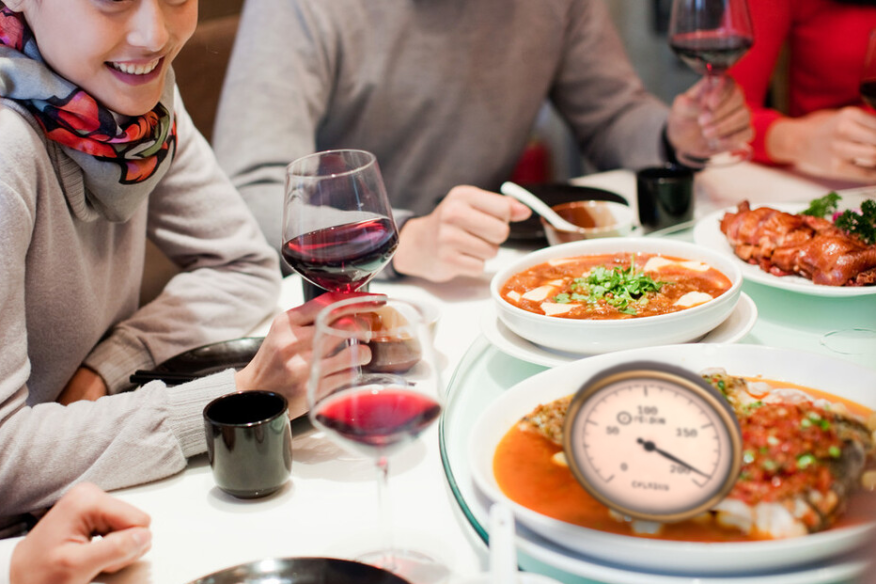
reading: °C 190
